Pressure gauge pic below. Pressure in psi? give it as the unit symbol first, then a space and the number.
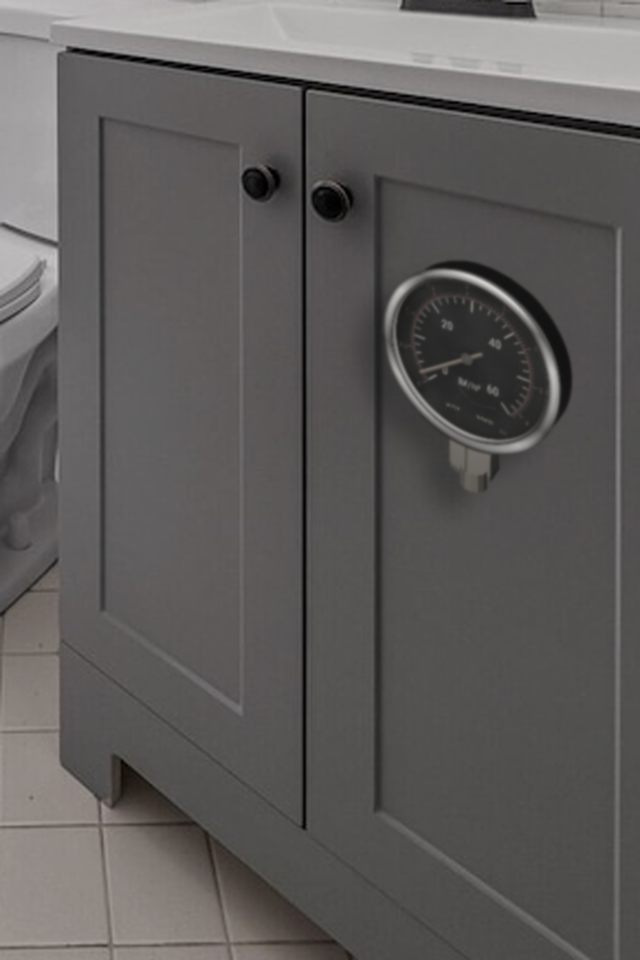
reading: psi 2
